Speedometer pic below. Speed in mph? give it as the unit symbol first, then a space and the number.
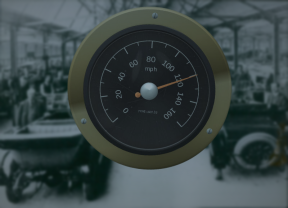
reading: mph 120
